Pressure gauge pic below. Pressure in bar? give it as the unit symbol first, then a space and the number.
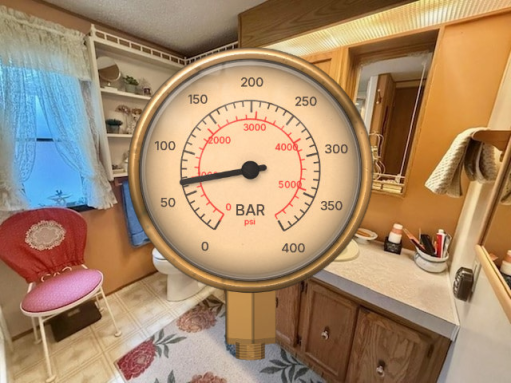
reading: bar 65
